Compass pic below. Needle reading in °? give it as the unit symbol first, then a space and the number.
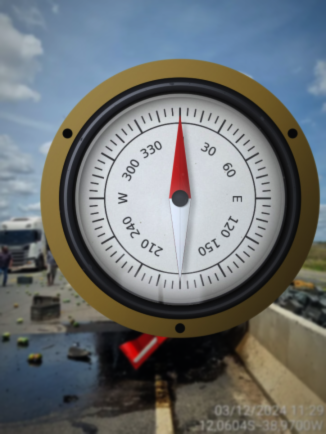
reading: ° 0
